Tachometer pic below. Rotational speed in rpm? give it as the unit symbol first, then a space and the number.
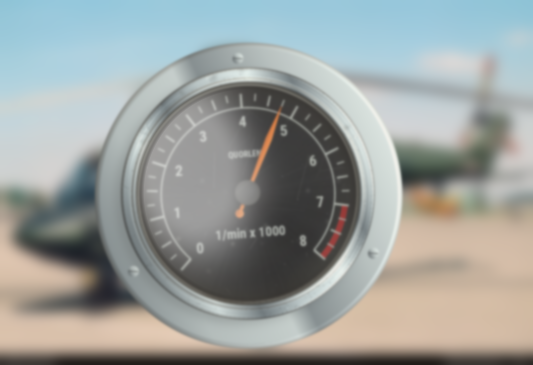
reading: rpm 4750
